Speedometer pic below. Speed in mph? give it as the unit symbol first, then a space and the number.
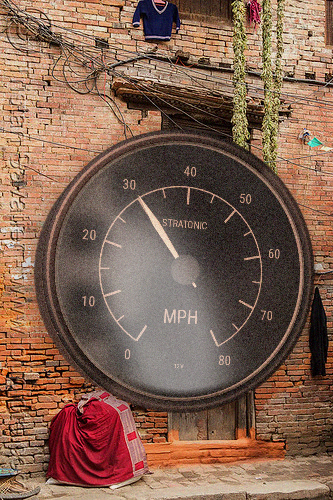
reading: mph 30
